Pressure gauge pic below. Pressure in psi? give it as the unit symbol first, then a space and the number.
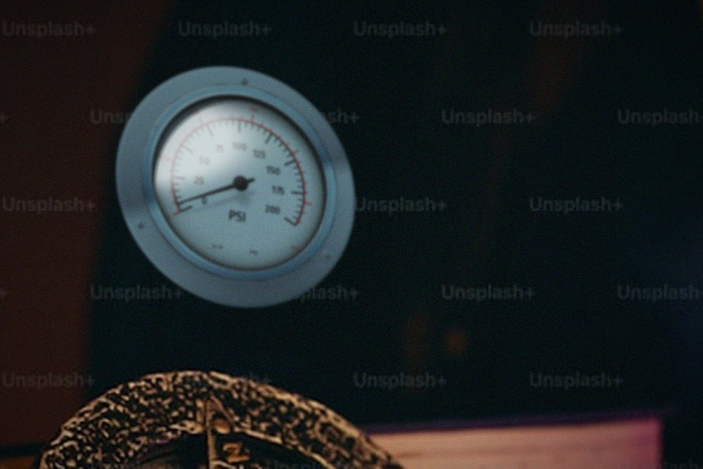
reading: psi 5
